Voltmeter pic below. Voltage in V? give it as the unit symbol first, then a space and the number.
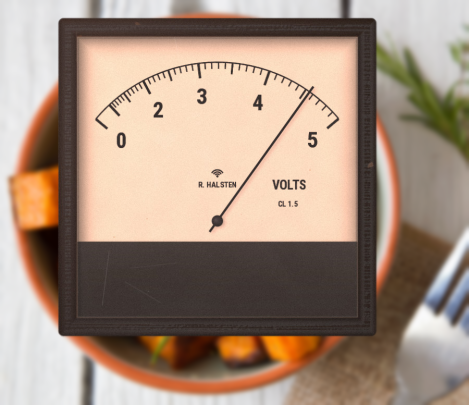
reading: V 4.55
